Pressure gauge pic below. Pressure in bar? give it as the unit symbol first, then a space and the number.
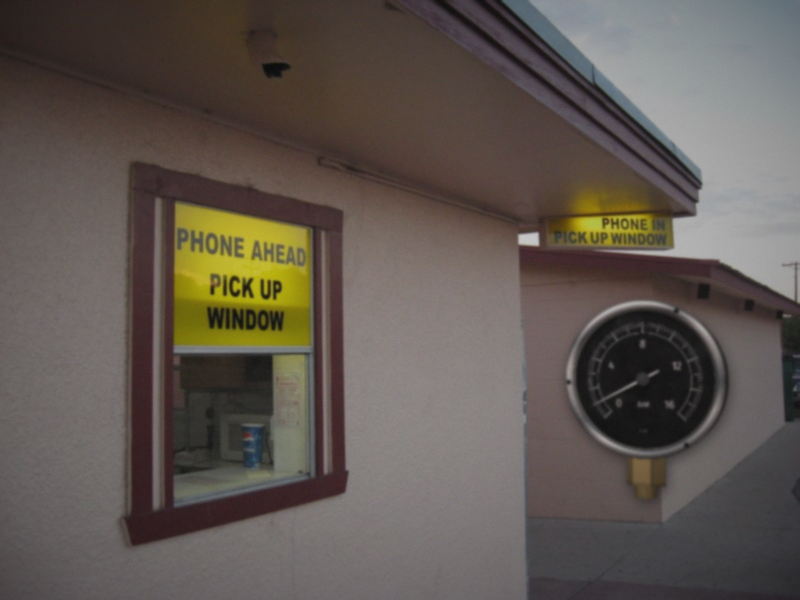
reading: bar 1
